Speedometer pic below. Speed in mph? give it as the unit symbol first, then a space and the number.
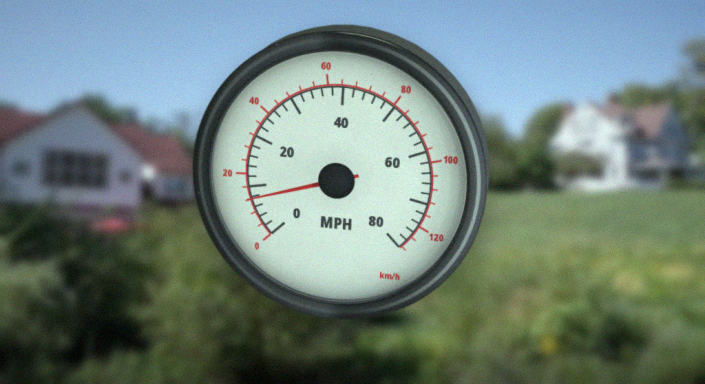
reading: mph 8
